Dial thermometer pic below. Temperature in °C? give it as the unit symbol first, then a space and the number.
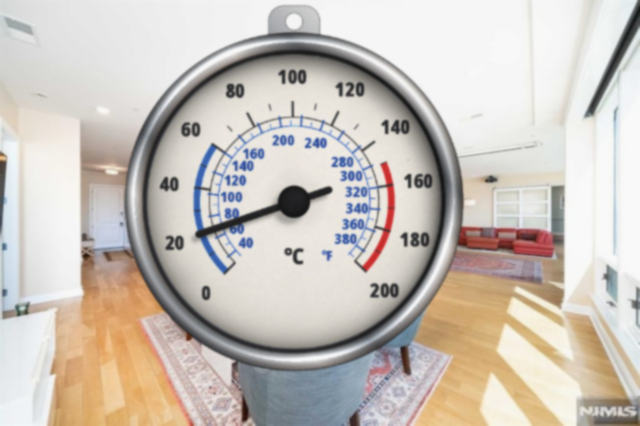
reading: °C 20
